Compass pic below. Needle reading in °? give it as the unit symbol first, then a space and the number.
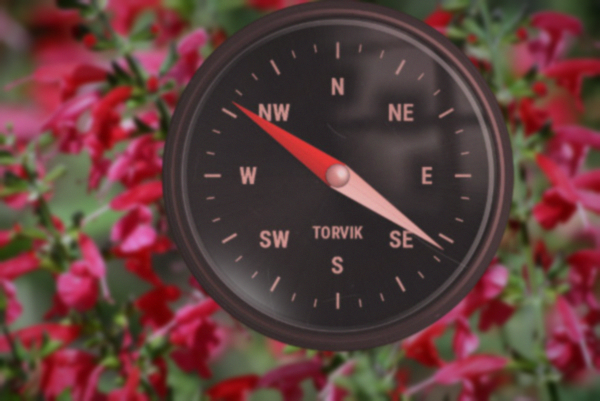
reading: ° 305
